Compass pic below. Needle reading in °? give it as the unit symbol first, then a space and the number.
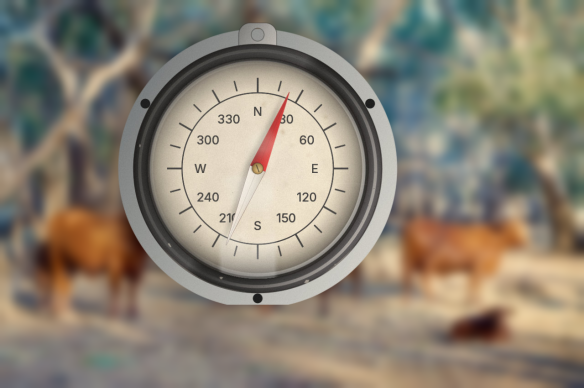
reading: ° 22.5
